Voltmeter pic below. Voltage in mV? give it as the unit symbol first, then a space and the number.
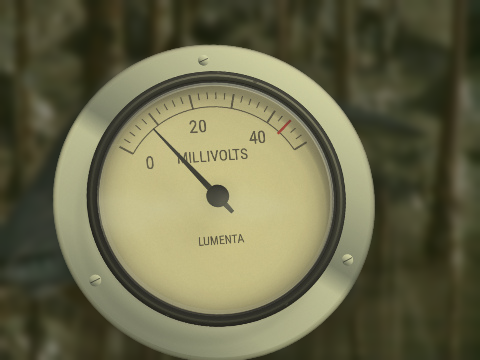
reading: mV 8
